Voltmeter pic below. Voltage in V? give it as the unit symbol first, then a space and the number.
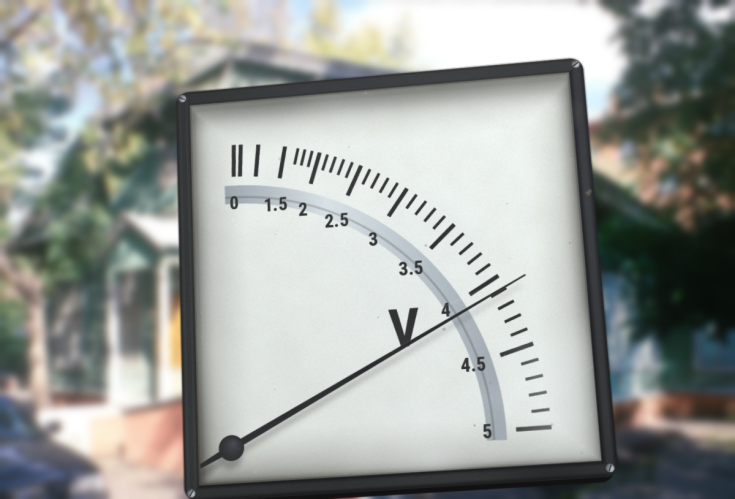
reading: V 4.1
